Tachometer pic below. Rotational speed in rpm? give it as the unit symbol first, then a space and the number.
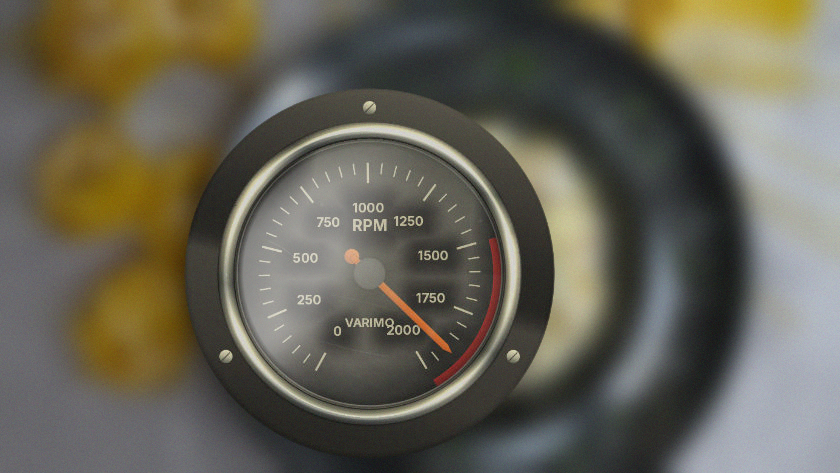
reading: rpm 1900
